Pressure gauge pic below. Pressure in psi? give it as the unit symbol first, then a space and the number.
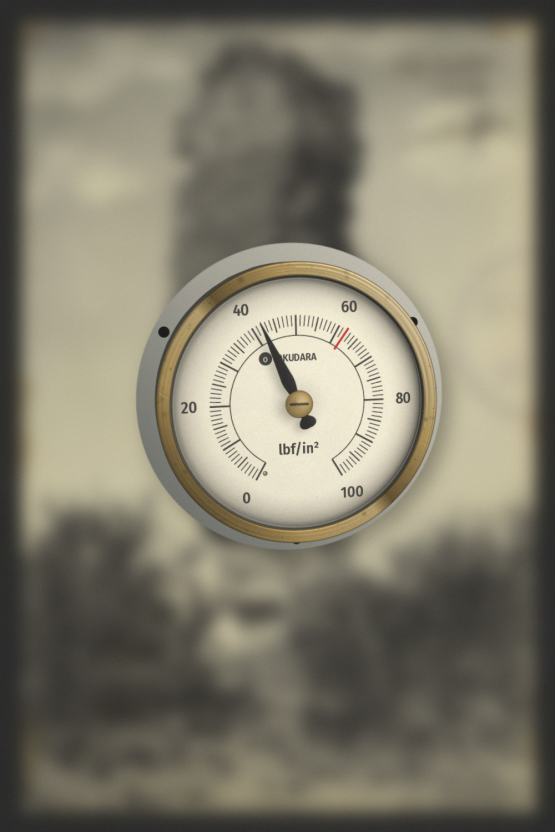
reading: psi 42
